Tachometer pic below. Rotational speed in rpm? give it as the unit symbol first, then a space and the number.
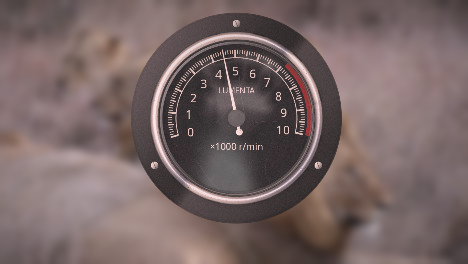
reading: rpm 4500
